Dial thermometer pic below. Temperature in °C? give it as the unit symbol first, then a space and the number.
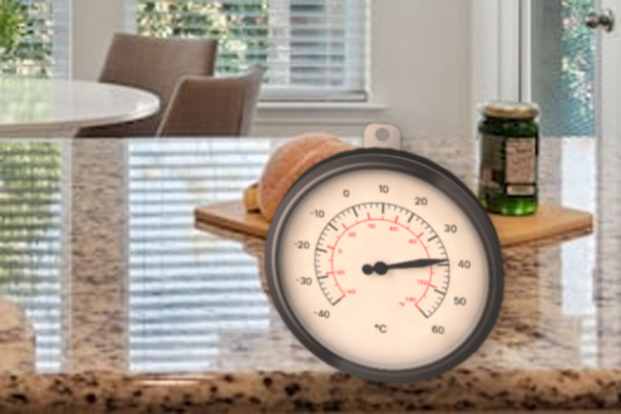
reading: °C 38
